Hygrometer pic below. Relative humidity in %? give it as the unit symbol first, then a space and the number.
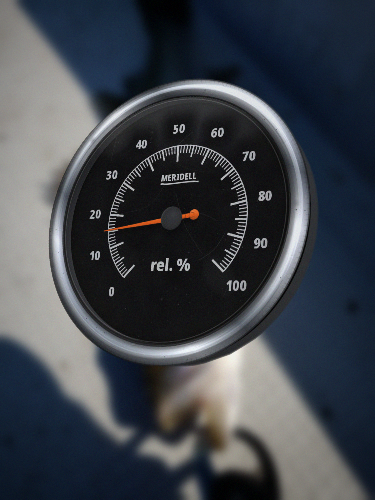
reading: % 15
